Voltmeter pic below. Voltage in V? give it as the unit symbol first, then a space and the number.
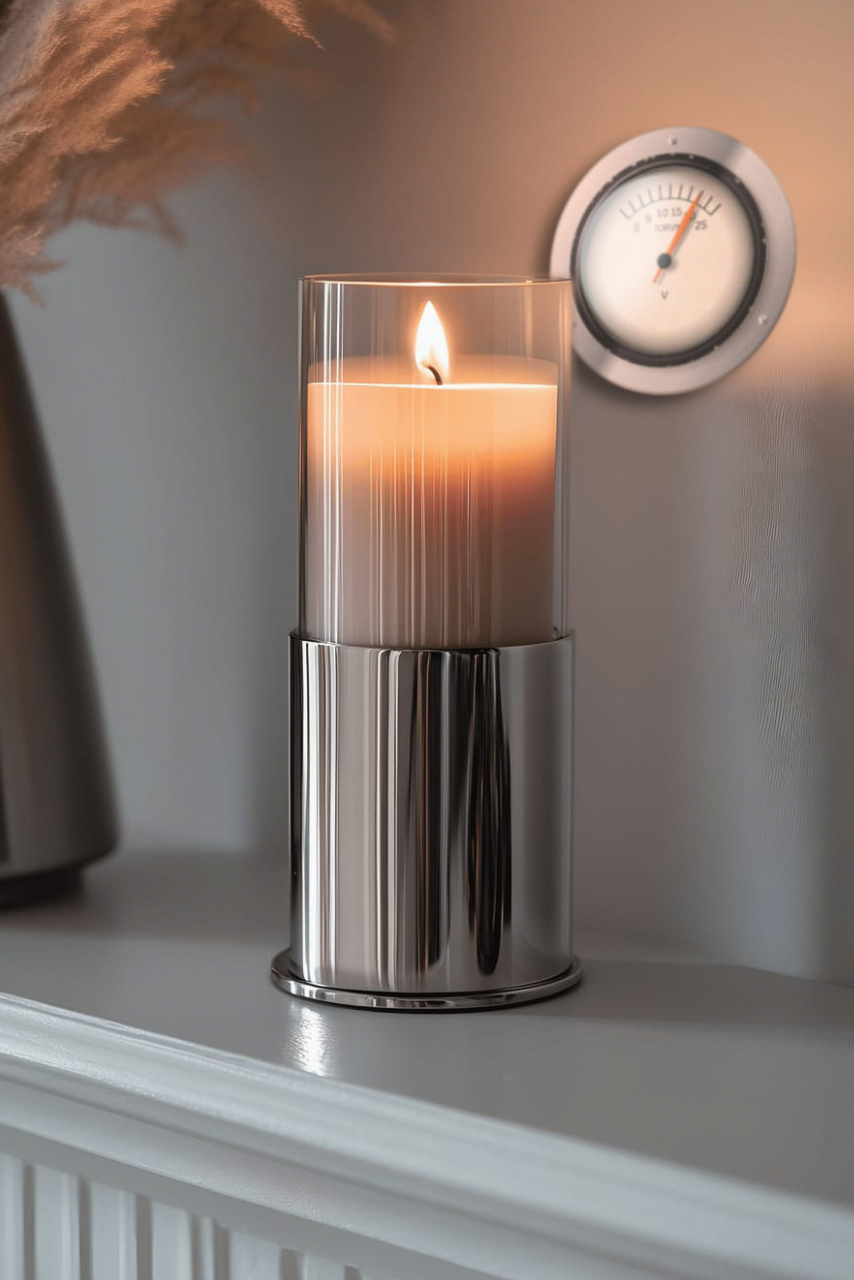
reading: V 20
